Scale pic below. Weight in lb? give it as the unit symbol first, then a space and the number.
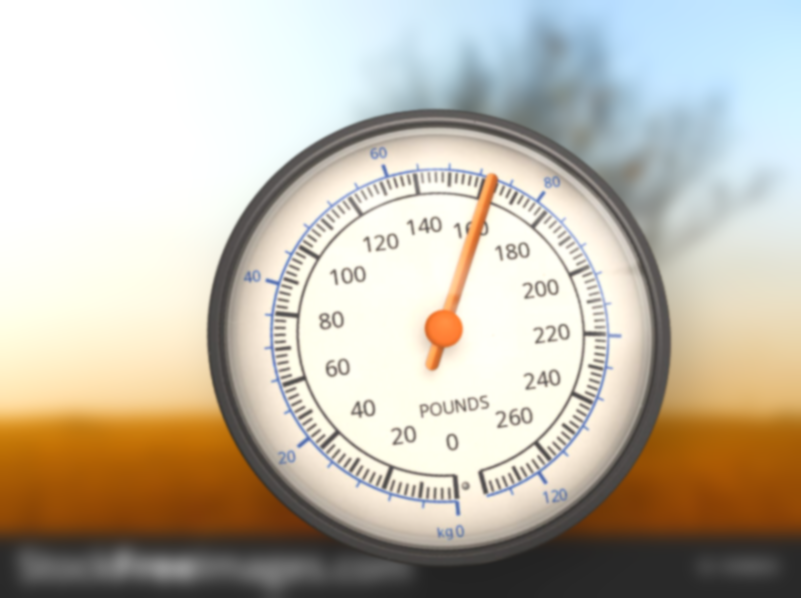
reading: lb 162
